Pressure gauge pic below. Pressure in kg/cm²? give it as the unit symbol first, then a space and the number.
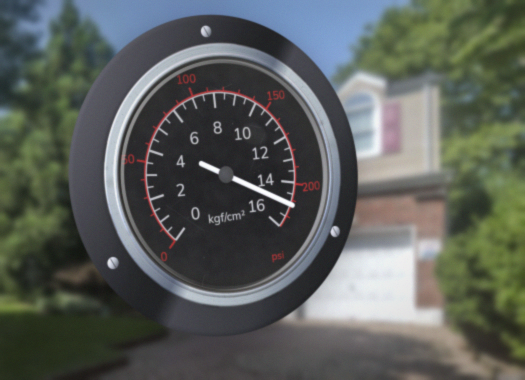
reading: kg/cm² 15
